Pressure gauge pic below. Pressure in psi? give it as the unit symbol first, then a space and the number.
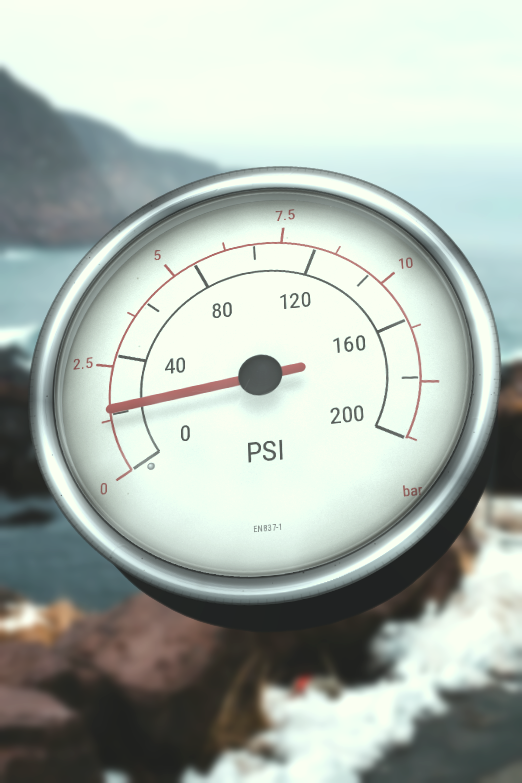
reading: psi 20
